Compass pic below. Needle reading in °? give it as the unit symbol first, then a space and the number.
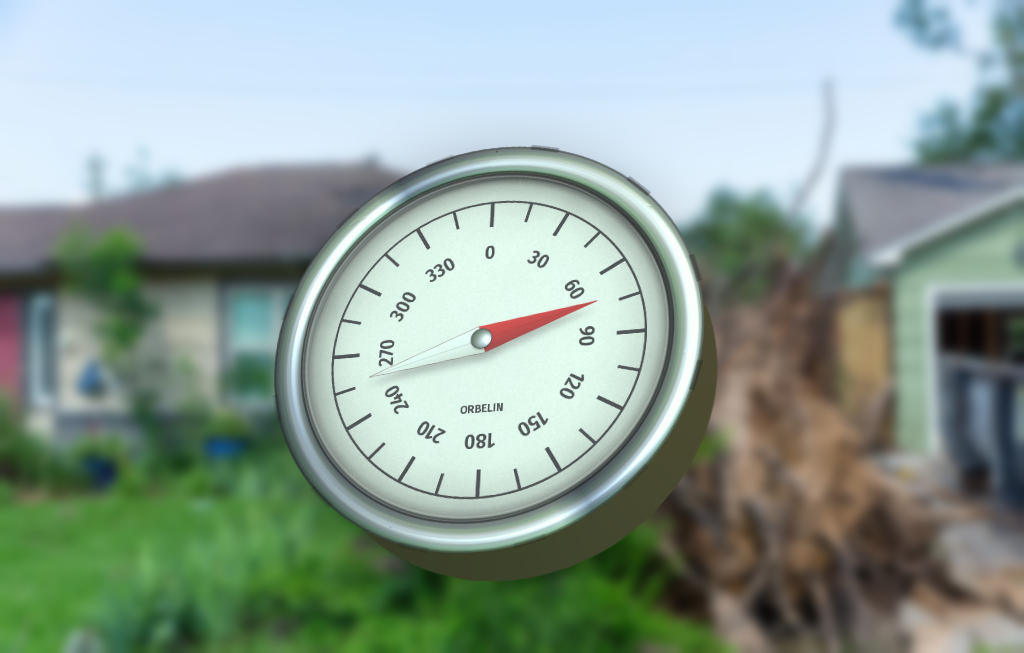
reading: ° 75
